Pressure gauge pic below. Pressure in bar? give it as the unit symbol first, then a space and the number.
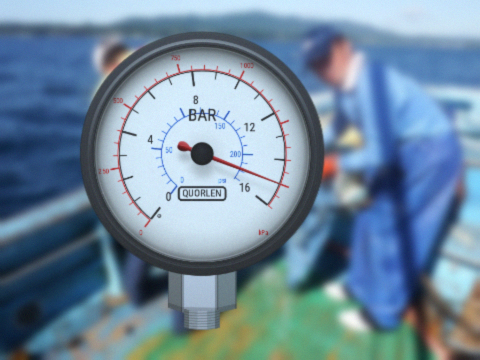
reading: bar 15
